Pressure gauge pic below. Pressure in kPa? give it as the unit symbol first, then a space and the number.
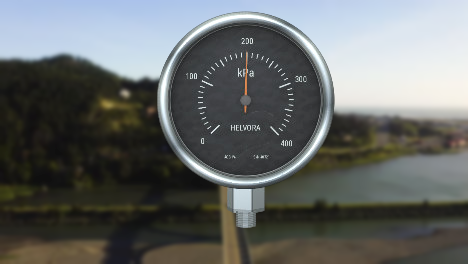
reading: kPa 200
